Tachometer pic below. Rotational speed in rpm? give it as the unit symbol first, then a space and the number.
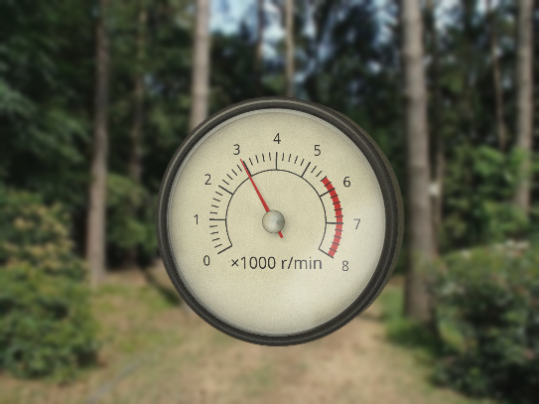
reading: rpm 3000
